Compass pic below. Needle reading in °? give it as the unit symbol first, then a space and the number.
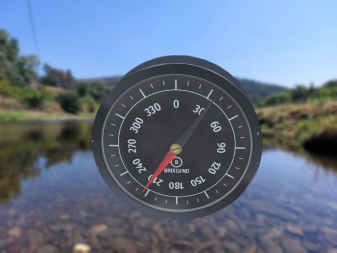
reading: ° 215
